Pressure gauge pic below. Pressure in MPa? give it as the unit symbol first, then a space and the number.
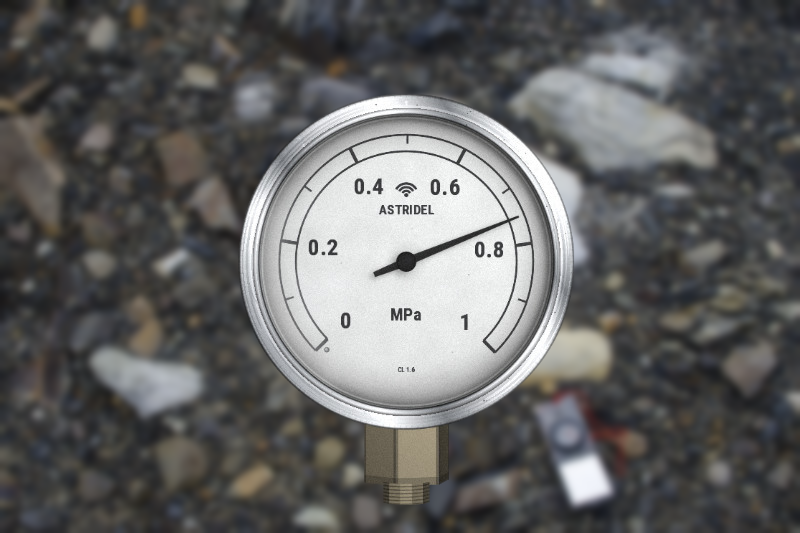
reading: MPa 0.75
